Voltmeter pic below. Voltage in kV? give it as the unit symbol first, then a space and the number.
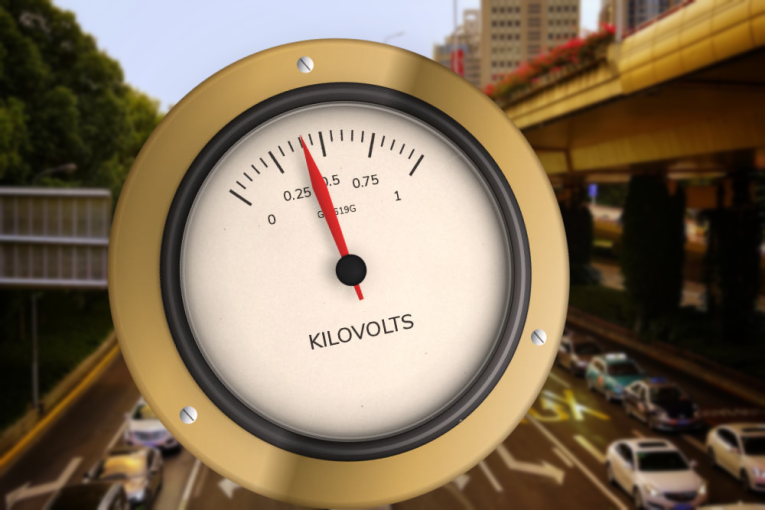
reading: kV 0.4
